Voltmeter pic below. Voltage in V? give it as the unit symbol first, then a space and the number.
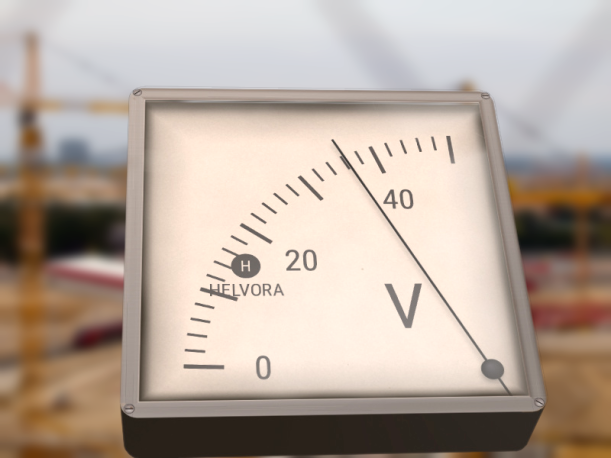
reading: V 36
